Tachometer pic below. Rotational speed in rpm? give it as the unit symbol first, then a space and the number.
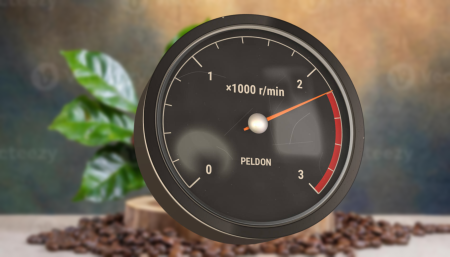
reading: rpm 2200
